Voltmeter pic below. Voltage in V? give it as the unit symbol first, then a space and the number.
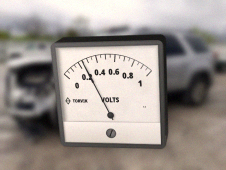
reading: V 0.25
